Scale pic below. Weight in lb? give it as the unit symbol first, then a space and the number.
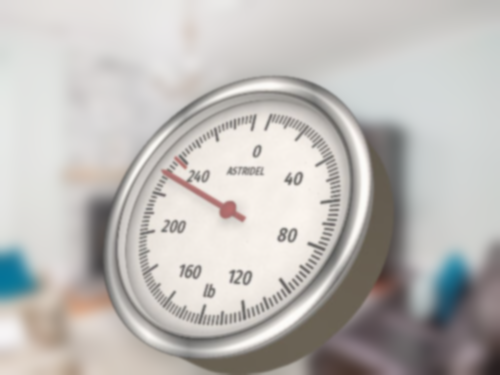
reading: lb 230
